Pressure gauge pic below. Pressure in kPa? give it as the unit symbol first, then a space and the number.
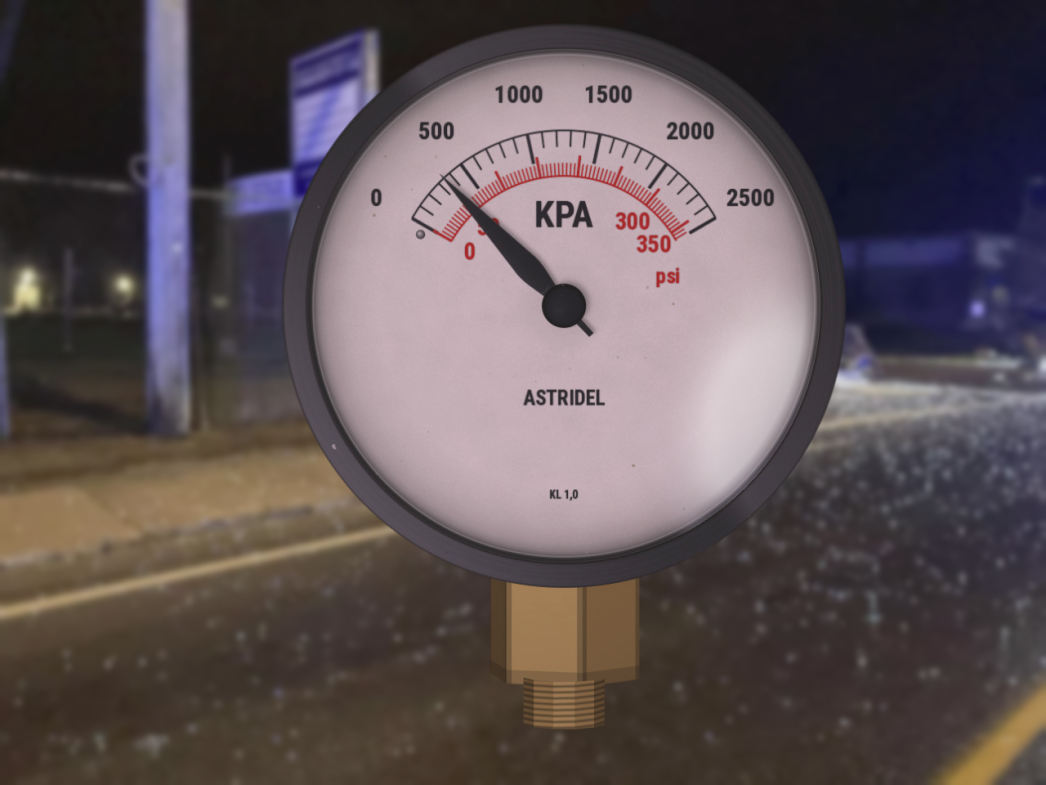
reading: kPa 350
